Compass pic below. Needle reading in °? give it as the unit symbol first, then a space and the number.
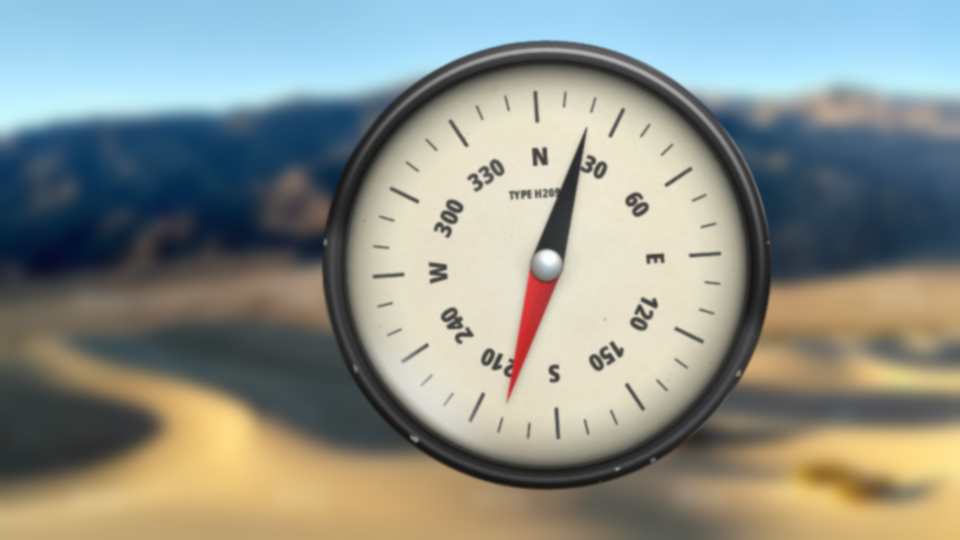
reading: ° 200
